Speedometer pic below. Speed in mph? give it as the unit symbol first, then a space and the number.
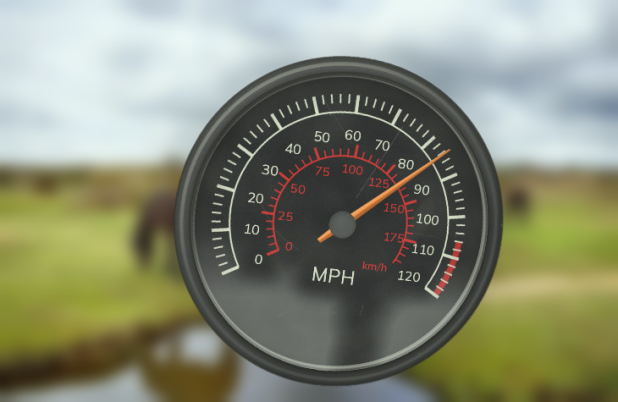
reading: mph 84
